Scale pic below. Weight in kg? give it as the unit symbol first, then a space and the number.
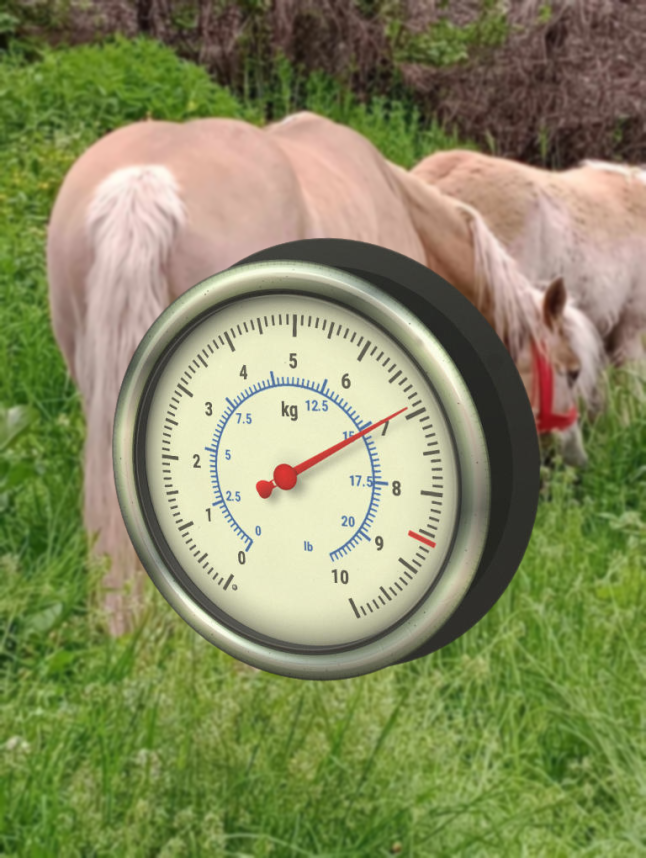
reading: kg 6.9
